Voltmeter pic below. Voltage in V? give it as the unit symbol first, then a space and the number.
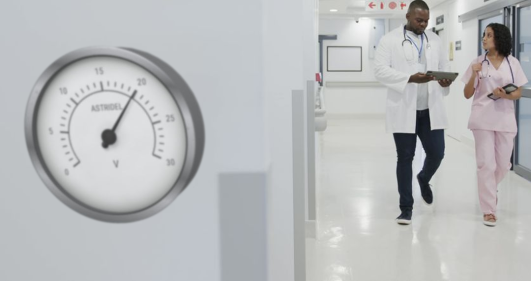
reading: V 20
